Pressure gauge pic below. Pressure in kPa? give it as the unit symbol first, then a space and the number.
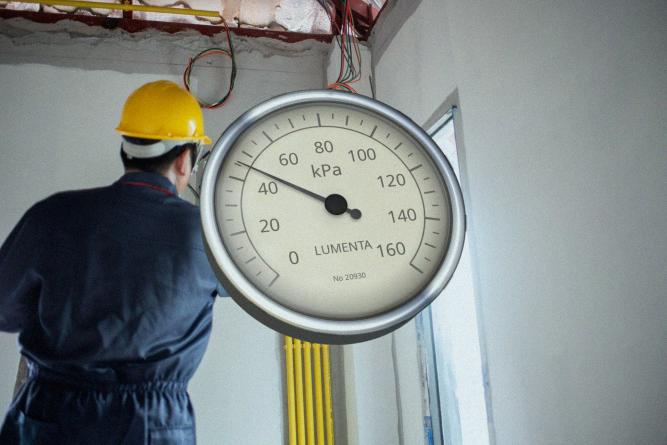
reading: kPa 45
